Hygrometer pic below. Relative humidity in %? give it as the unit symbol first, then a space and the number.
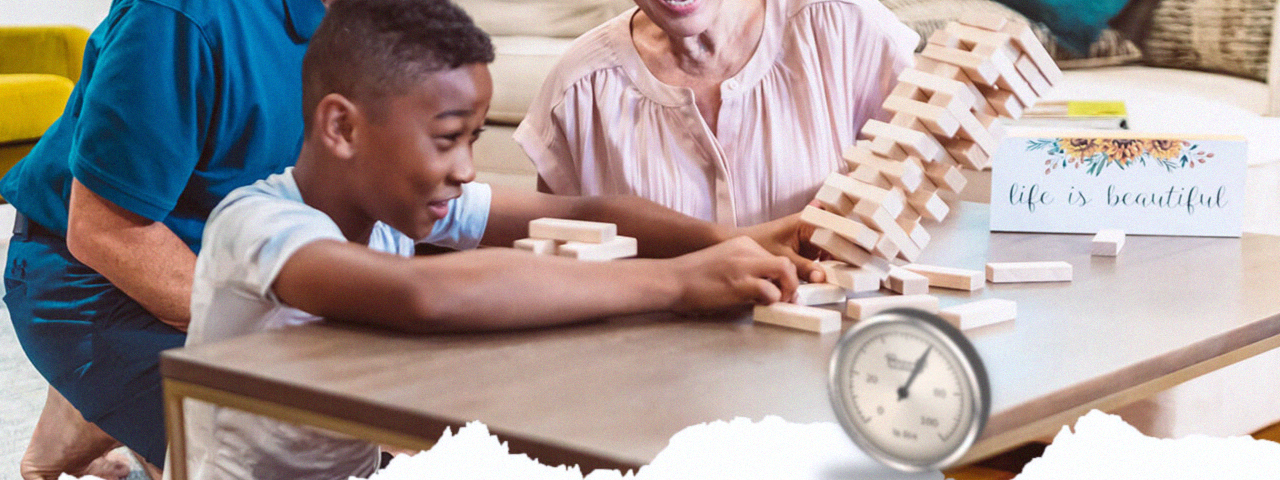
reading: % 60
